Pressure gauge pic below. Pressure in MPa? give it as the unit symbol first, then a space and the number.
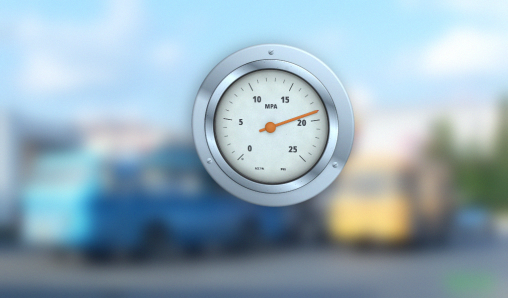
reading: MPa 19
